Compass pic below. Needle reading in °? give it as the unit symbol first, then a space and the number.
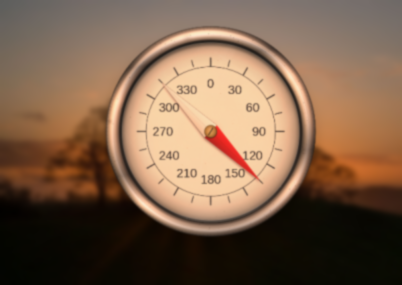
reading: ° 135
